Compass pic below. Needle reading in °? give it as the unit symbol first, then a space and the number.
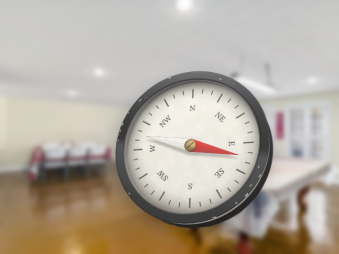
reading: ° 105
